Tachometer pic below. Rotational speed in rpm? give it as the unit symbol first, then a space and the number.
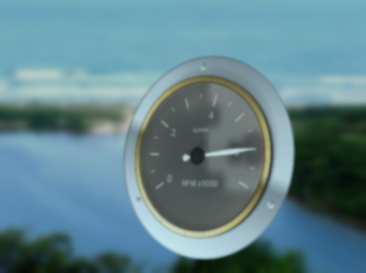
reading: rpm 6000
